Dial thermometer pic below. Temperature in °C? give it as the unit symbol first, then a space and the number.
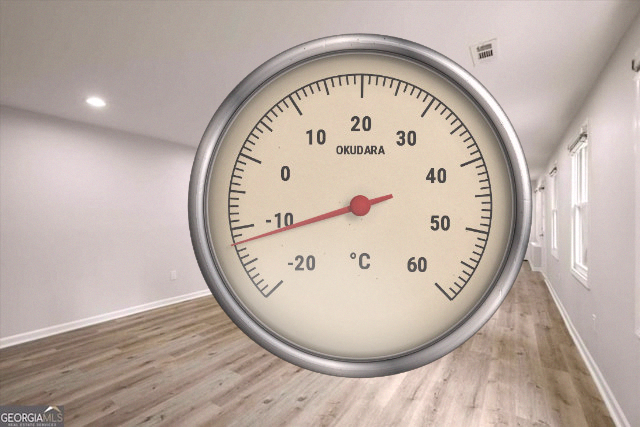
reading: °C -12
